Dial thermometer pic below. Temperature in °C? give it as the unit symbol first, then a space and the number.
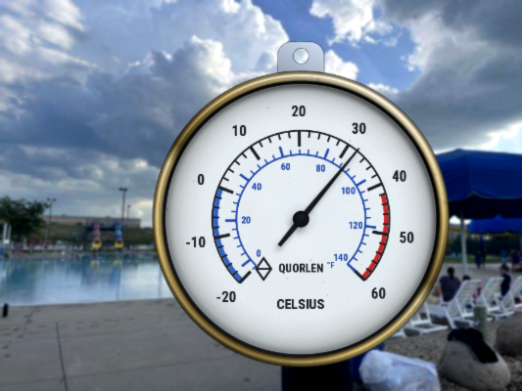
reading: °C 32
